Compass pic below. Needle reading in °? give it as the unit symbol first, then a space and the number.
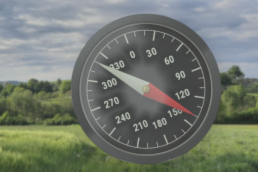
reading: ° 140
